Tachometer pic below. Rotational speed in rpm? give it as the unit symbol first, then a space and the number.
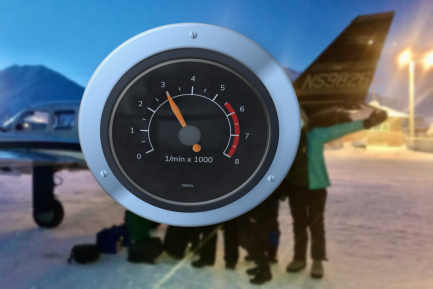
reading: rpm 3000
